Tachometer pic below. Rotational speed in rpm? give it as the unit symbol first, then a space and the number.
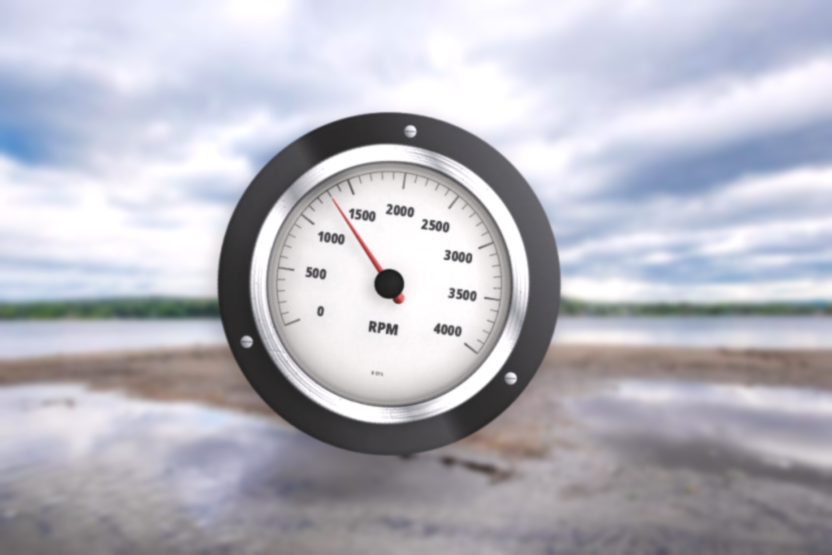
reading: rpm 1300
